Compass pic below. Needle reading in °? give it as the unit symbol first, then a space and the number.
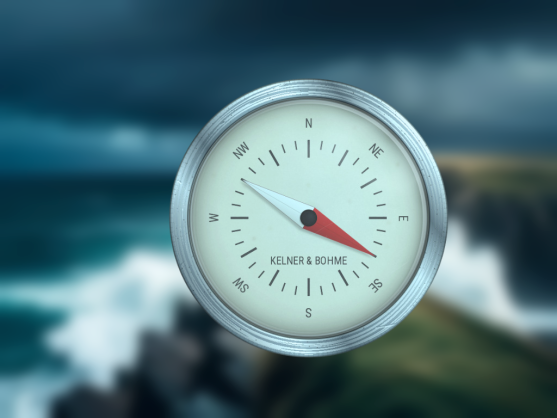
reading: ° 120
